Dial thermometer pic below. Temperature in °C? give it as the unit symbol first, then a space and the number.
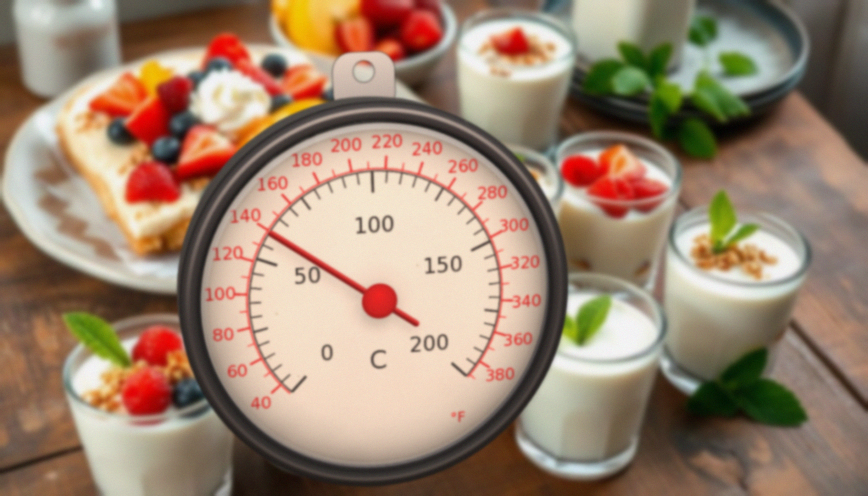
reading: °C 60
